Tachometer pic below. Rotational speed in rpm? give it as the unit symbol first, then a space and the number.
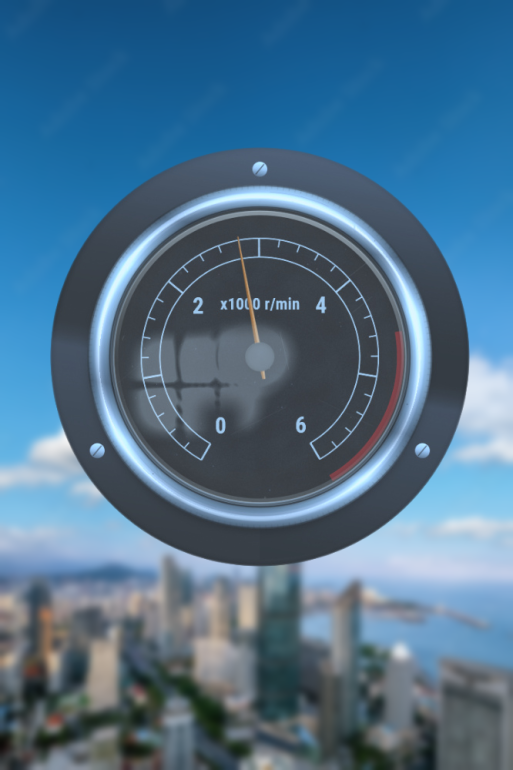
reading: rpm 2800
